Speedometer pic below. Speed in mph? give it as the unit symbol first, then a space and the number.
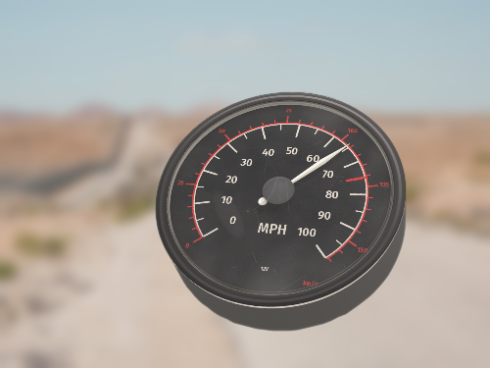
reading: mph 65
